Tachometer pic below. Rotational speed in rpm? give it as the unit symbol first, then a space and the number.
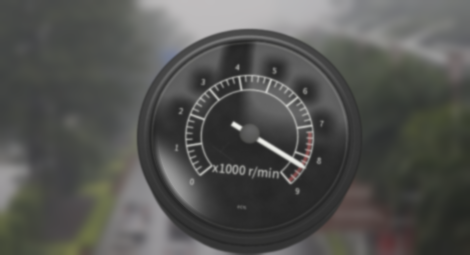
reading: rpm 8400
